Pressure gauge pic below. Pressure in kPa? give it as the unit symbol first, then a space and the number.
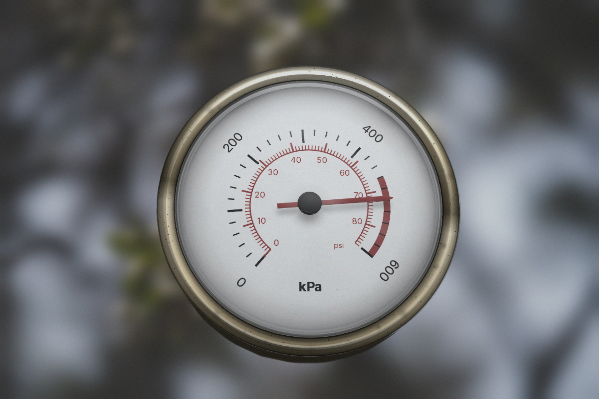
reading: kPa 500
